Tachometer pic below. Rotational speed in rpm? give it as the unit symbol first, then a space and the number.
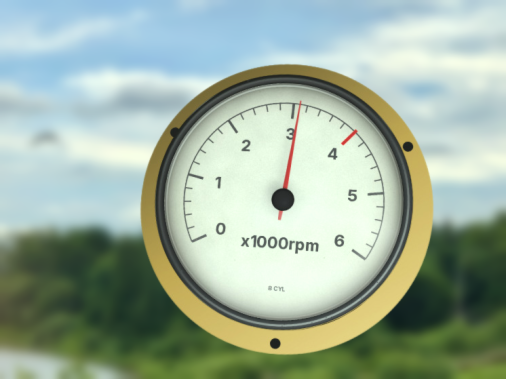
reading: rpm 3100
